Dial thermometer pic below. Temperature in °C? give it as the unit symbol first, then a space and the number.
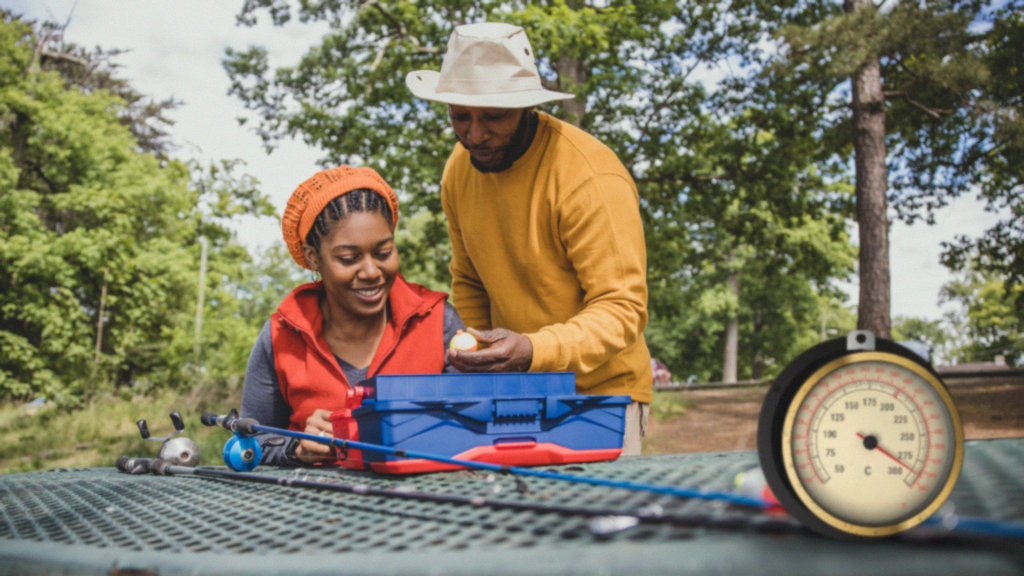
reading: °C 287.5
